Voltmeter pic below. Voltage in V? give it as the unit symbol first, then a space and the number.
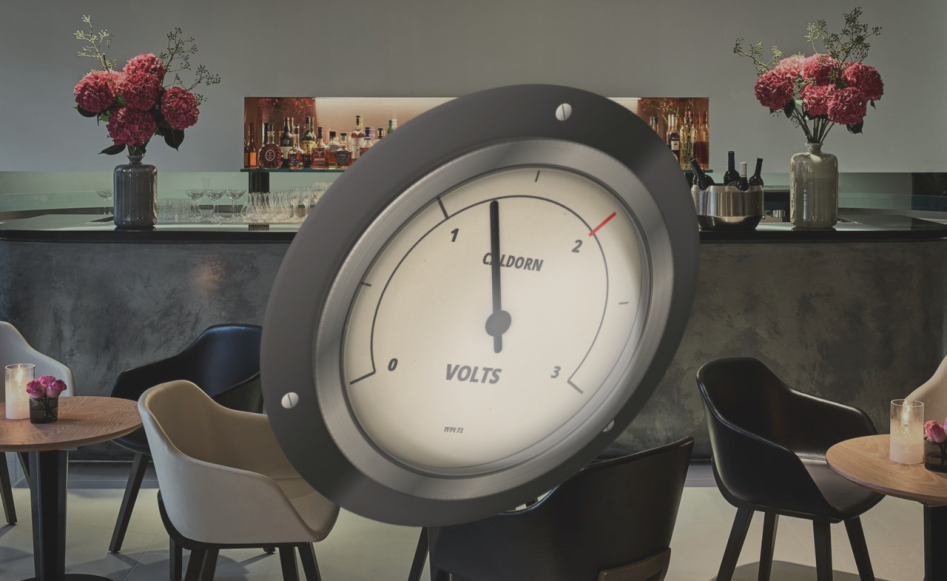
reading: V 1.25
